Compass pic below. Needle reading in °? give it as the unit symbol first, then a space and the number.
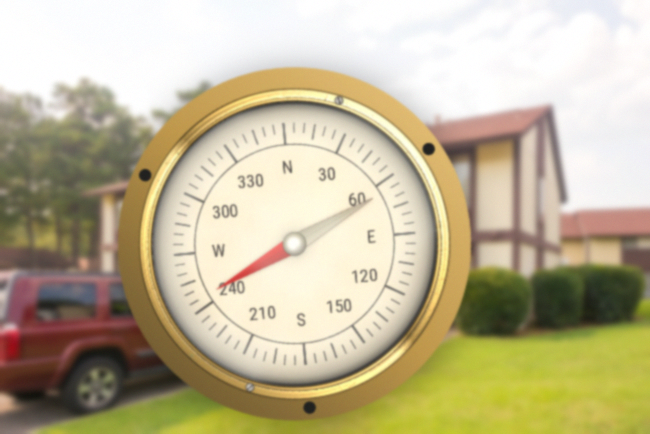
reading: ° 245
